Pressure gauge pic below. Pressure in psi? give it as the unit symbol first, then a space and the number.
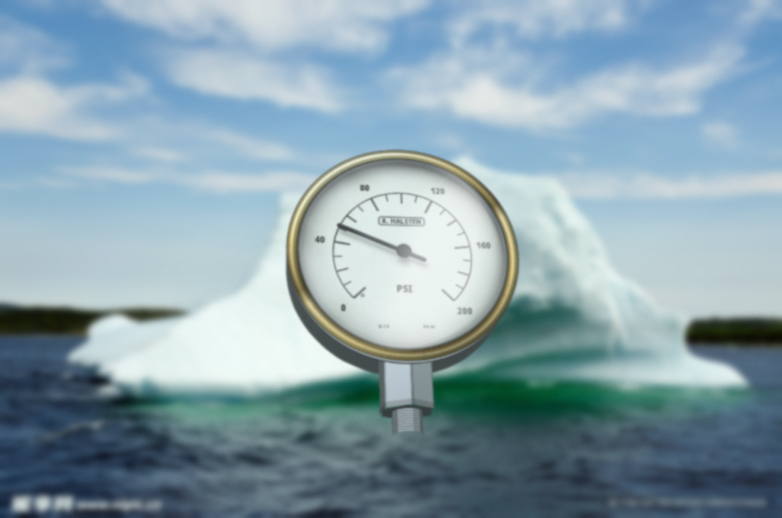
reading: psi 50
